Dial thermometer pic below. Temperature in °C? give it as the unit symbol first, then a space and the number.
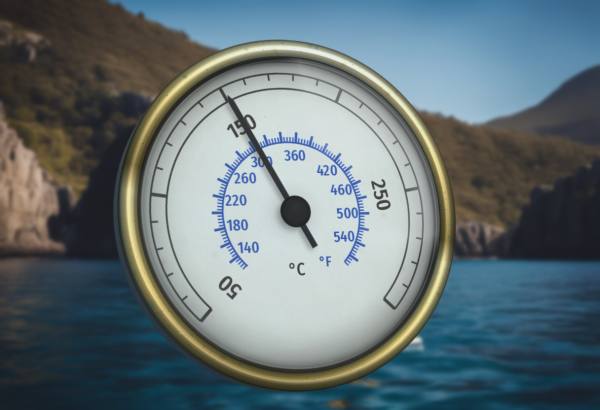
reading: °C 150
